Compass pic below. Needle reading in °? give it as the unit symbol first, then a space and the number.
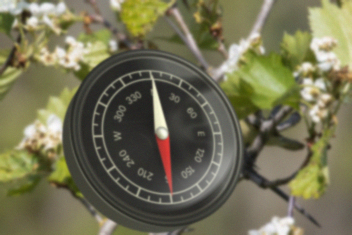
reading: ° 180
